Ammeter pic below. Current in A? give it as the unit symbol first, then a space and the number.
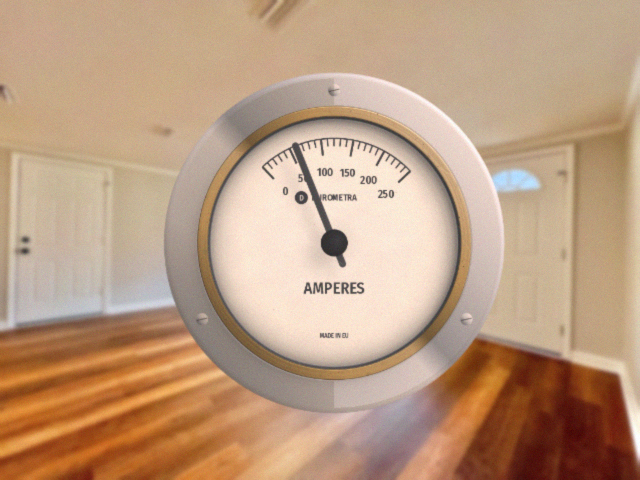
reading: A 60
